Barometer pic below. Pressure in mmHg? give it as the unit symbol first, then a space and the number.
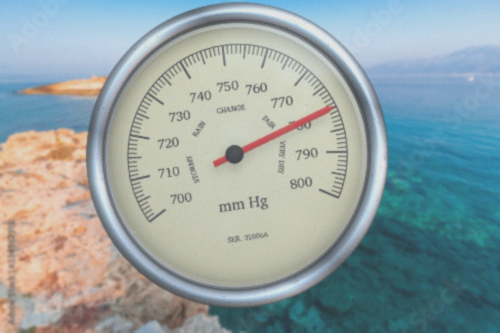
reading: mmHg 780
